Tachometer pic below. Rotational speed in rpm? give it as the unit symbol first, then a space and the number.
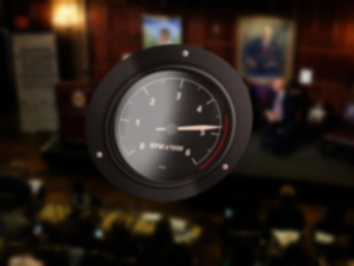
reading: rpm 4750
